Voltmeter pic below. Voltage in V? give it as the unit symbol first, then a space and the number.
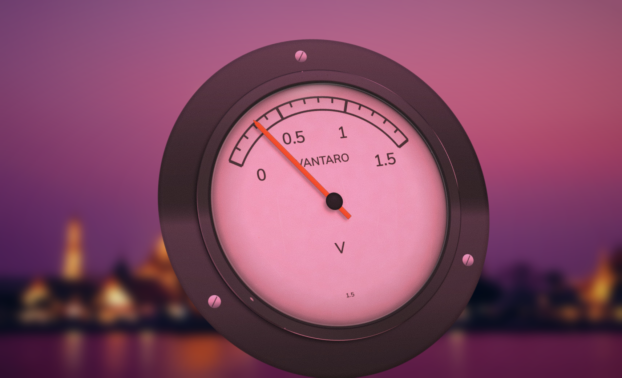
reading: V 0.3
